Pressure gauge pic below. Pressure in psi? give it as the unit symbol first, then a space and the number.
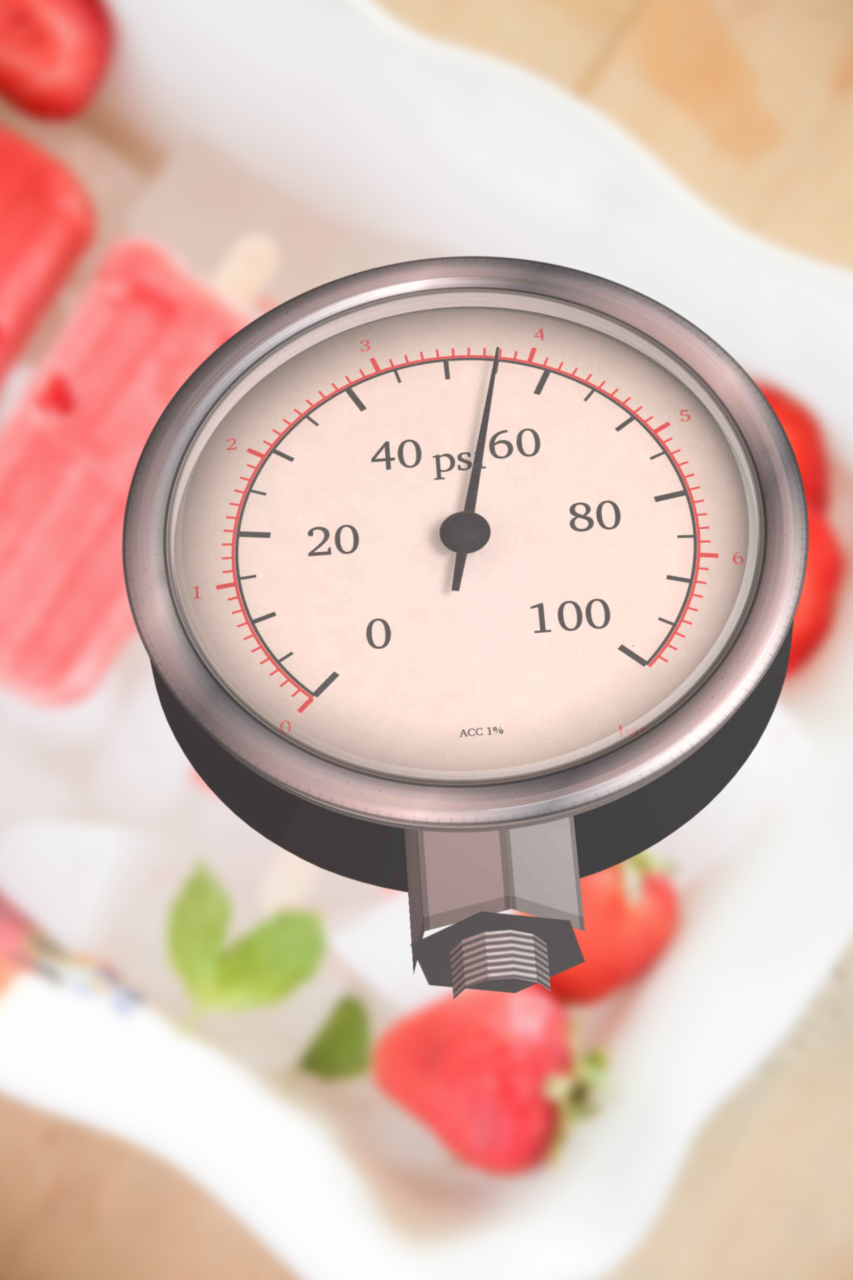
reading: psi 55
